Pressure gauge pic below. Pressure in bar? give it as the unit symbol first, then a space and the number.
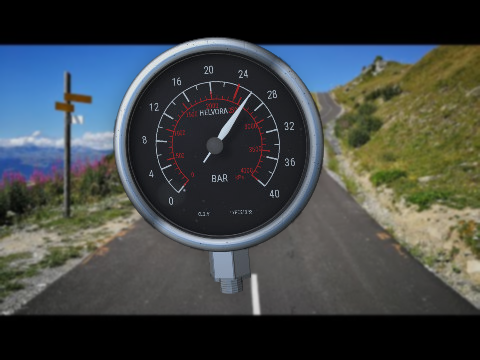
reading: bar 26
